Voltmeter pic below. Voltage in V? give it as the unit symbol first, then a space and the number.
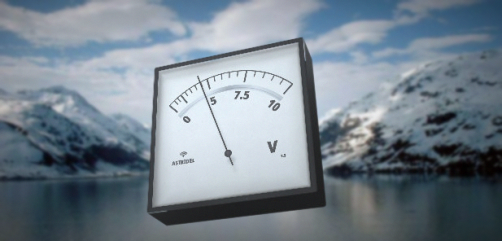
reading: V 4.5
